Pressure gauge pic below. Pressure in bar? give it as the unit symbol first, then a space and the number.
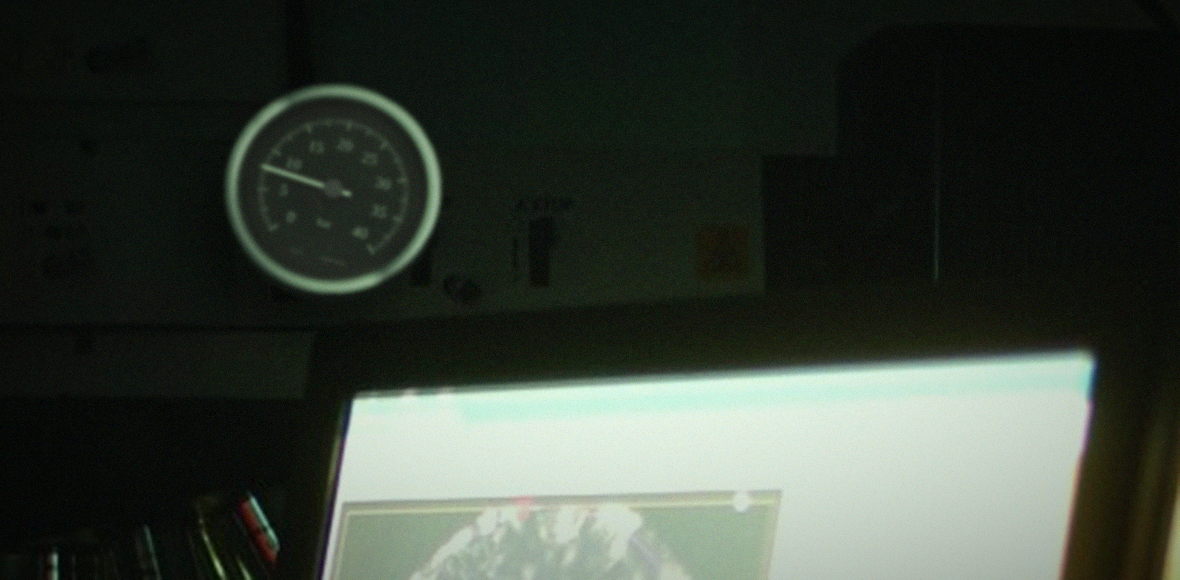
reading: bar 7.5
